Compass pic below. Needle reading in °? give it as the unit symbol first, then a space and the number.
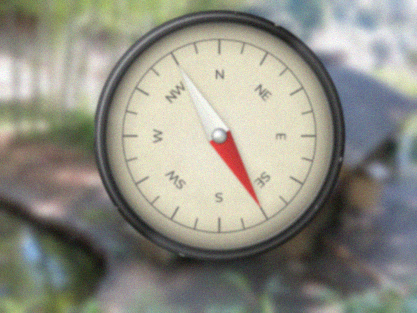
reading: ° 150
